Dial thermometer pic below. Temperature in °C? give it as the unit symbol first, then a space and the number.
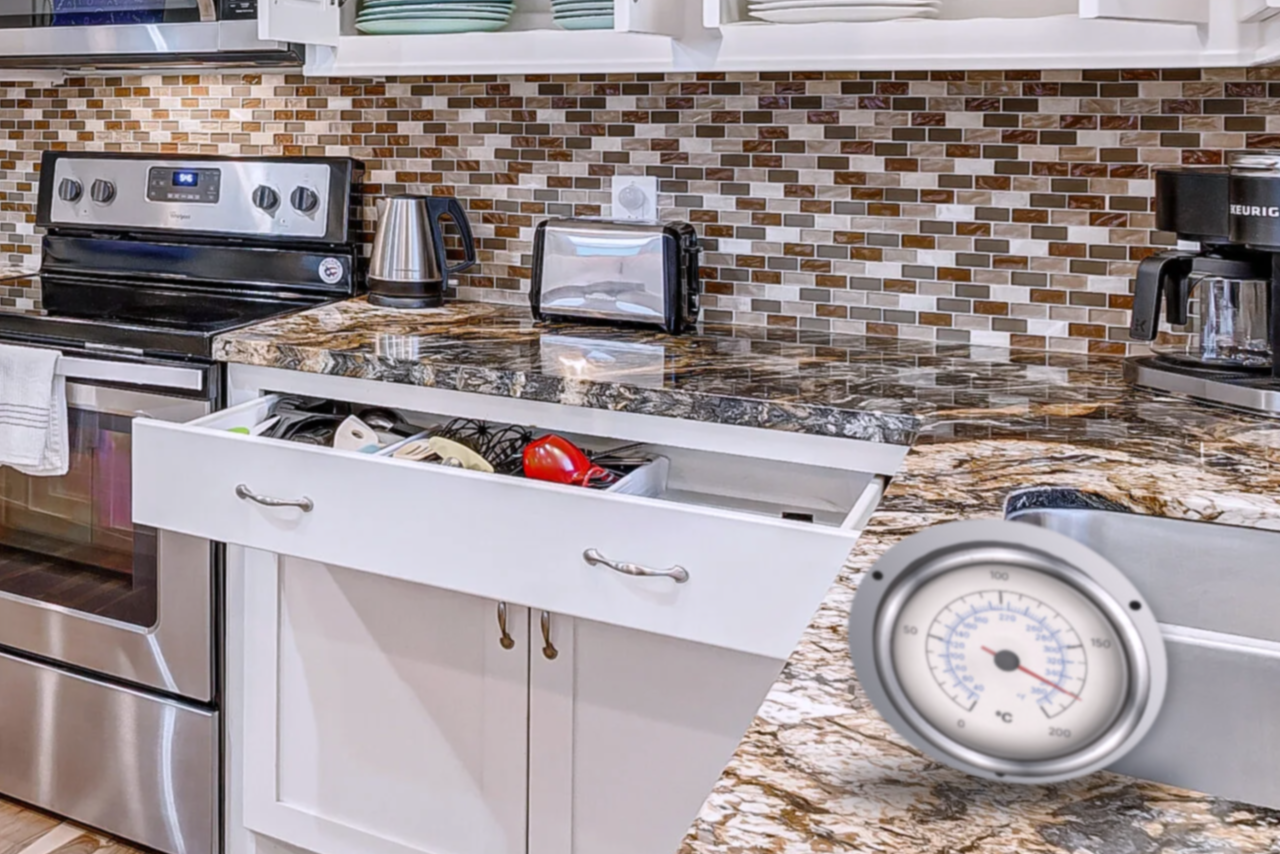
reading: °C 180
